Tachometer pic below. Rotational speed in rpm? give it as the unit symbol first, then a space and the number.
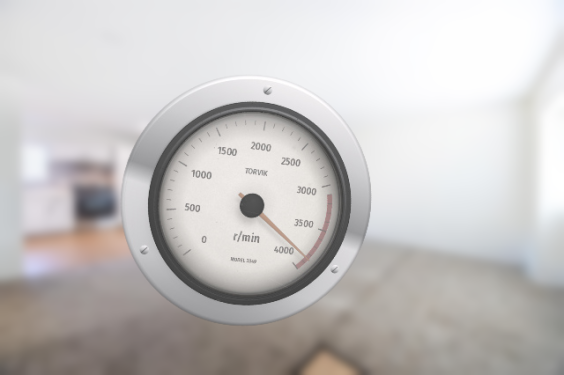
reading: rpm 3850
